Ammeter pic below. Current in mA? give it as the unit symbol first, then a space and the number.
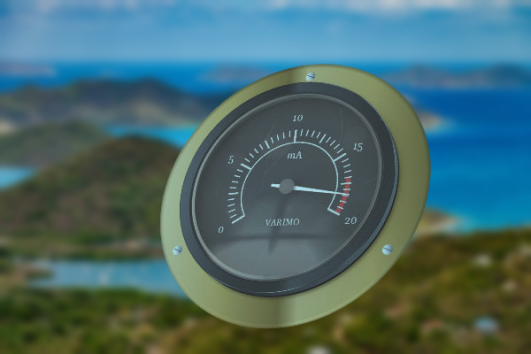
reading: mA 18.5
